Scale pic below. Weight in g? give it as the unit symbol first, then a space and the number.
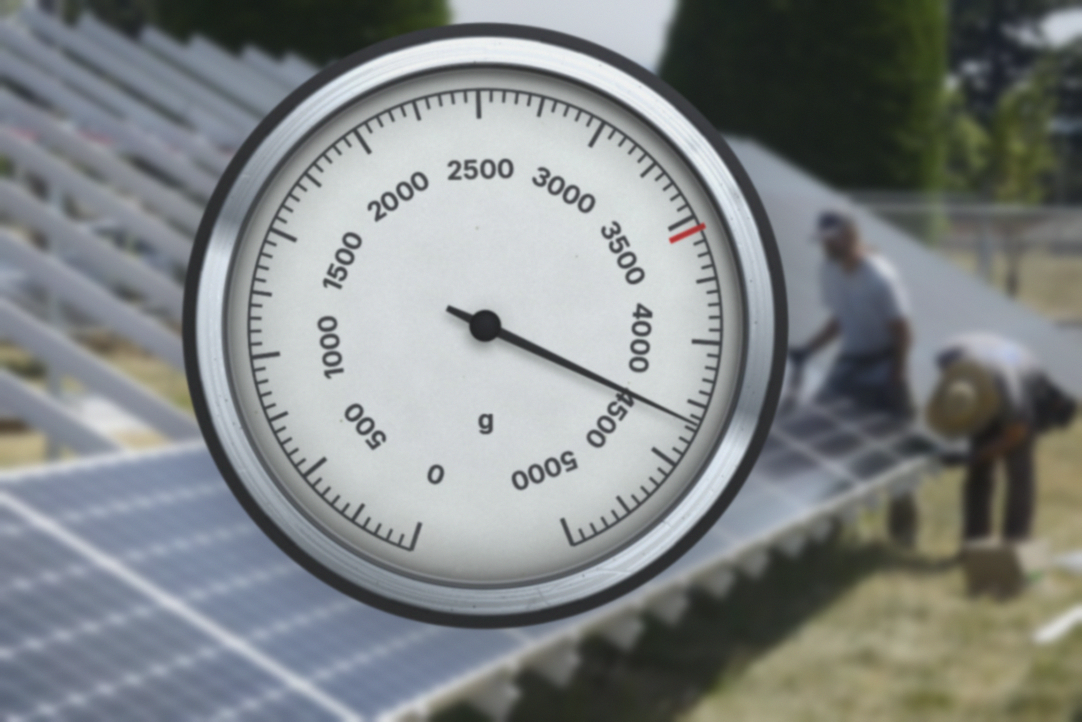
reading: g 4325
